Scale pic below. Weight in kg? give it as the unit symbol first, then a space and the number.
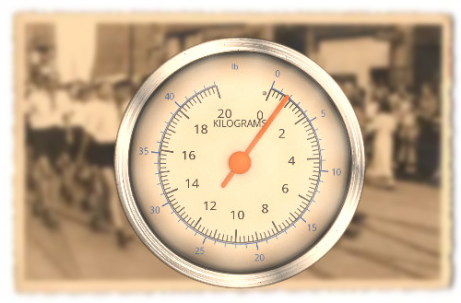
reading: kg 0.8
